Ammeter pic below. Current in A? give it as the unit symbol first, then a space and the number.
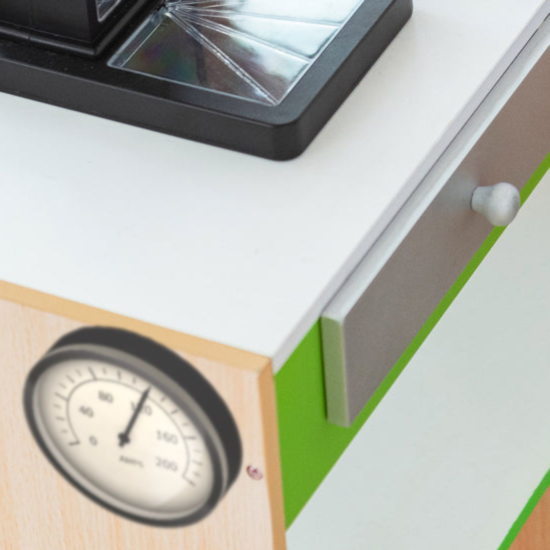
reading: A 120
